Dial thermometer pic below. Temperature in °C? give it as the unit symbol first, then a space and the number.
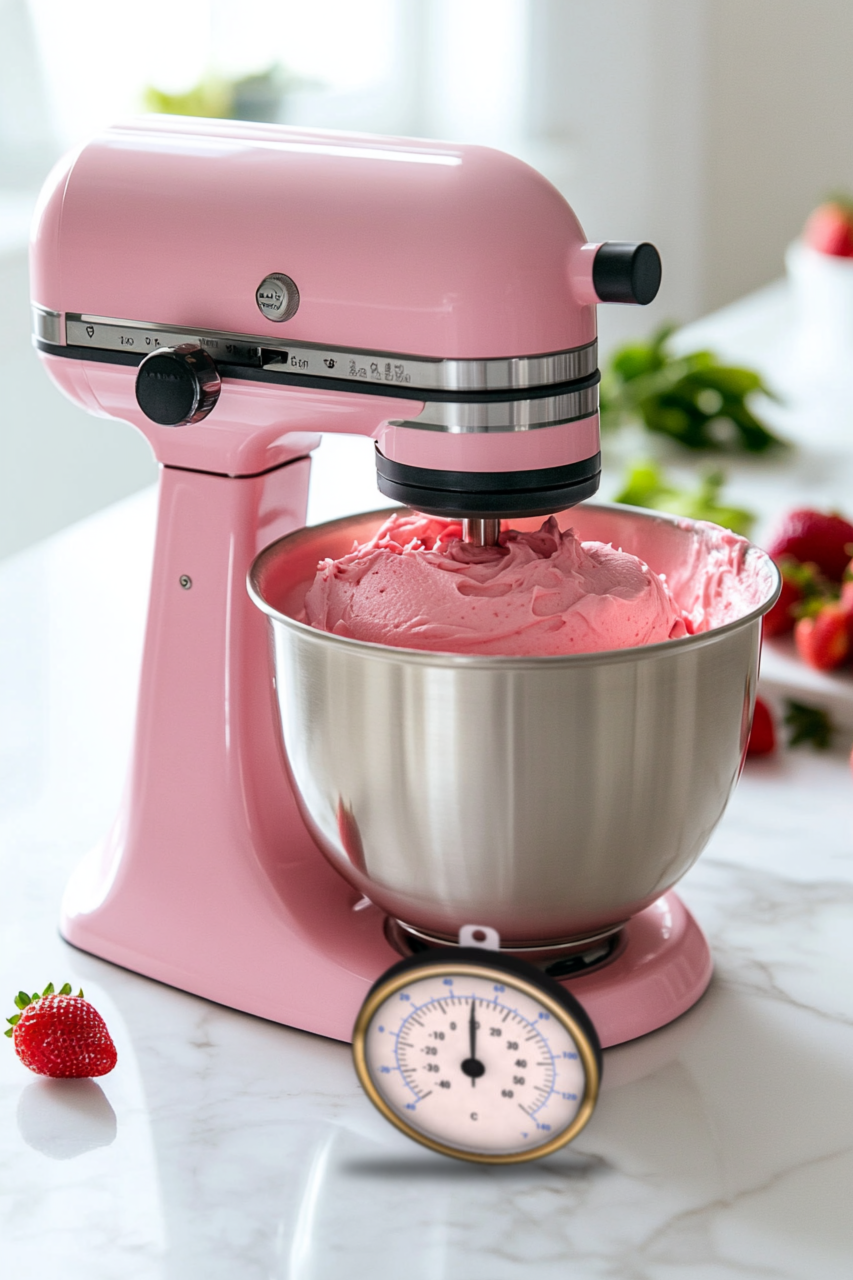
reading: °C 10
